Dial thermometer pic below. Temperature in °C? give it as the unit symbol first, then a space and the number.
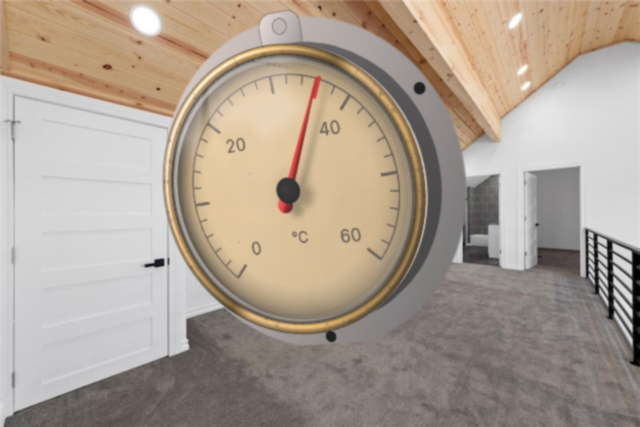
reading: °C 36
